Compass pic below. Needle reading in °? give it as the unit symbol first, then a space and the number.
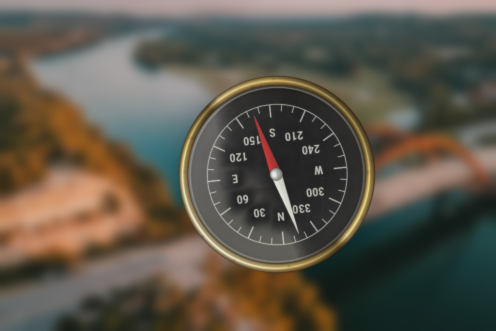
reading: ° 165
